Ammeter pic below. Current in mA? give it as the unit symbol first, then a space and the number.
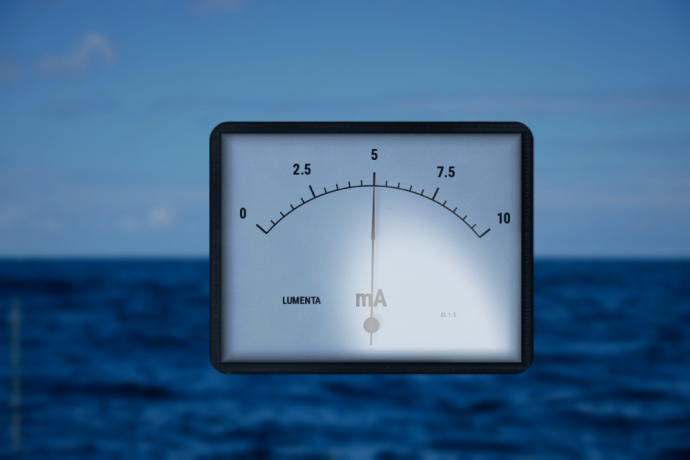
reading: mA 5
